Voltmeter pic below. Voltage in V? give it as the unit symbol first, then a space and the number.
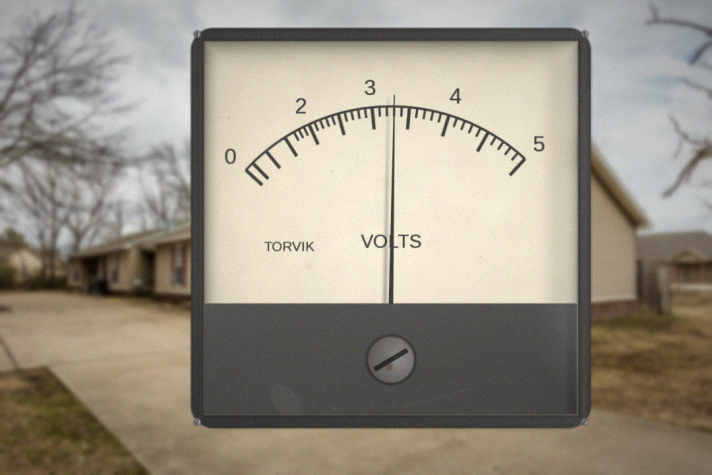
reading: V 3.3
